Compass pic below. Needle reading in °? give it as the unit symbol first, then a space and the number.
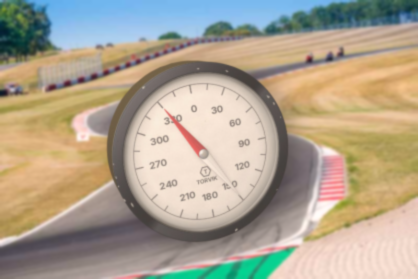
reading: ° 330
